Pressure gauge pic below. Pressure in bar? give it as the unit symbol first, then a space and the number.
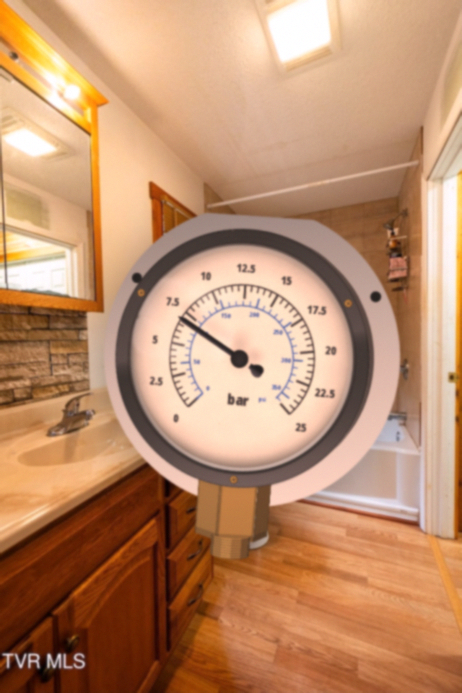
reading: bar 7
